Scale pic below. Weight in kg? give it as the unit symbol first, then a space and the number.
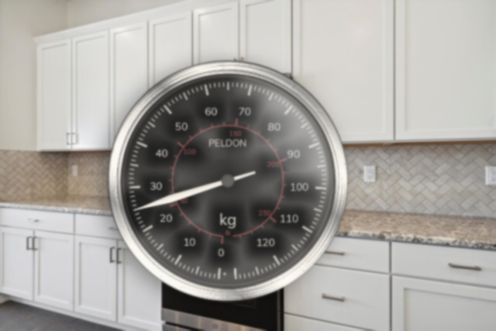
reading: kg 25
